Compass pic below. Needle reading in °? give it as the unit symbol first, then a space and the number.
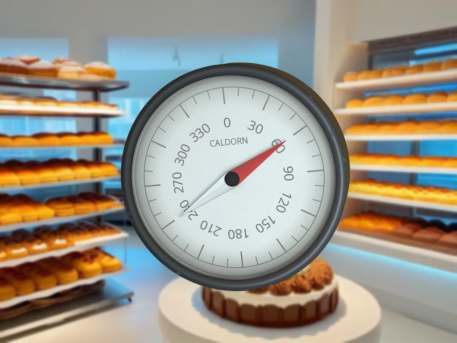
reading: ° 60
